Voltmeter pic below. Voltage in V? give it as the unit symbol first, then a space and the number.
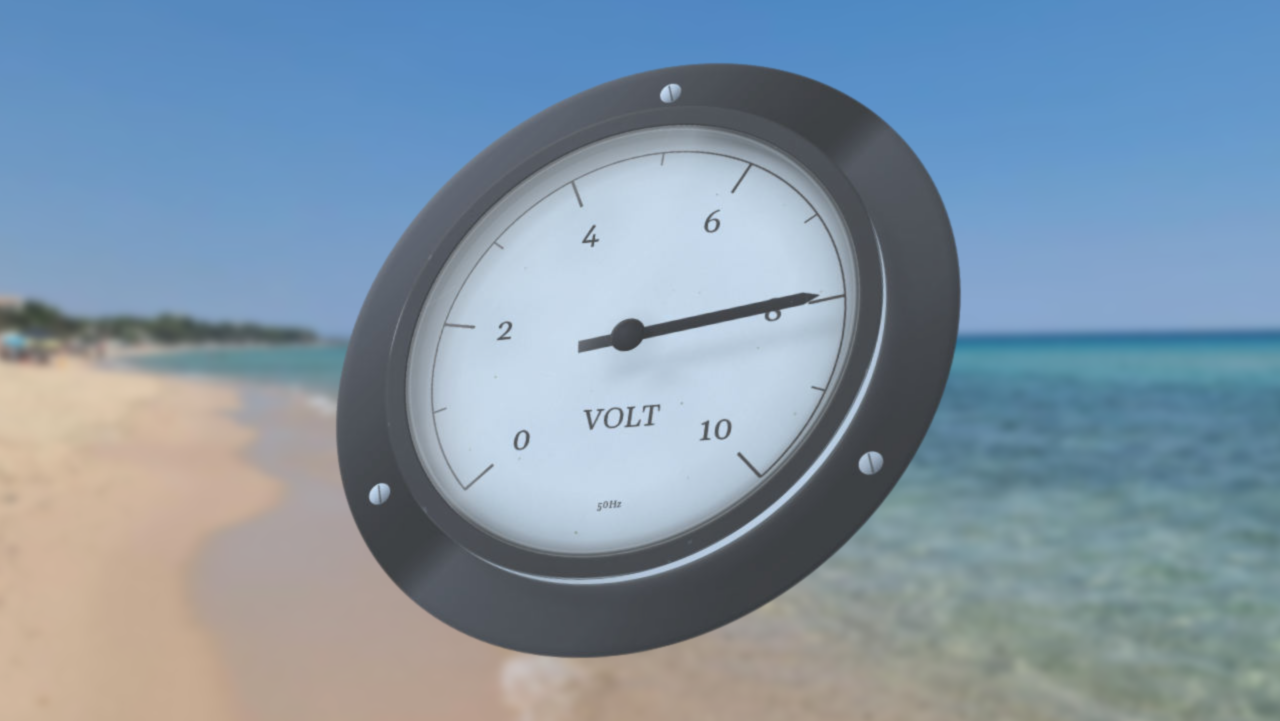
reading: V 8
